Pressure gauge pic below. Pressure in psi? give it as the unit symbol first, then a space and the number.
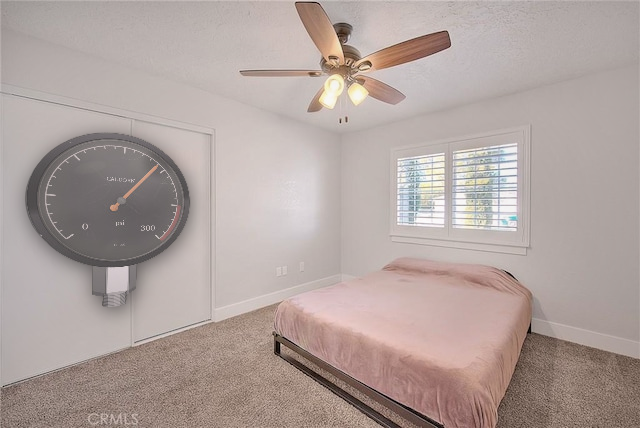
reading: psi 190
